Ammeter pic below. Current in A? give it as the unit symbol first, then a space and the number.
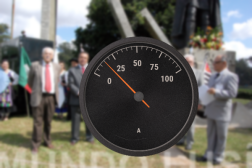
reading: A 15
